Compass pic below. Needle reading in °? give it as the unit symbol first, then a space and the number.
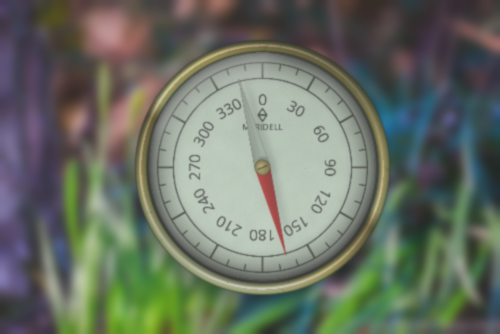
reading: ° 165
